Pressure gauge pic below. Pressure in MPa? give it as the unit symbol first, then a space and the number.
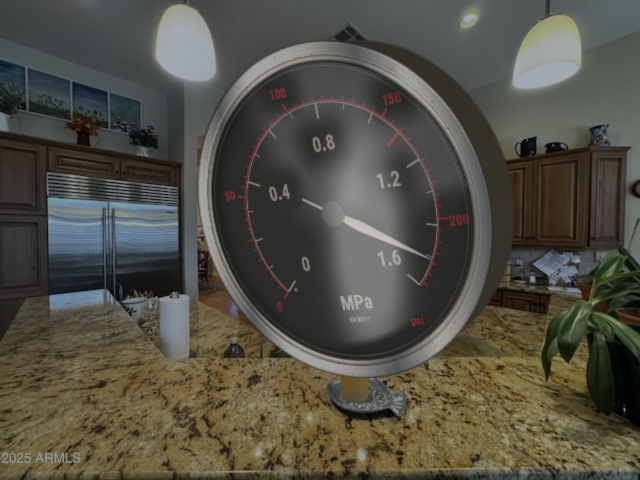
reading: MPa 1.5
